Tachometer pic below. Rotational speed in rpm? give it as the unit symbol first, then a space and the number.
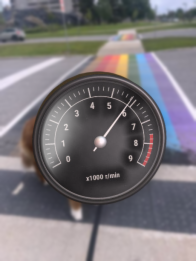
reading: rpm 5800
